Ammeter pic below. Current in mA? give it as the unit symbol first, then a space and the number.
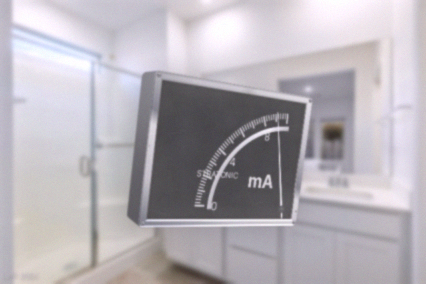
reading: mA 9
